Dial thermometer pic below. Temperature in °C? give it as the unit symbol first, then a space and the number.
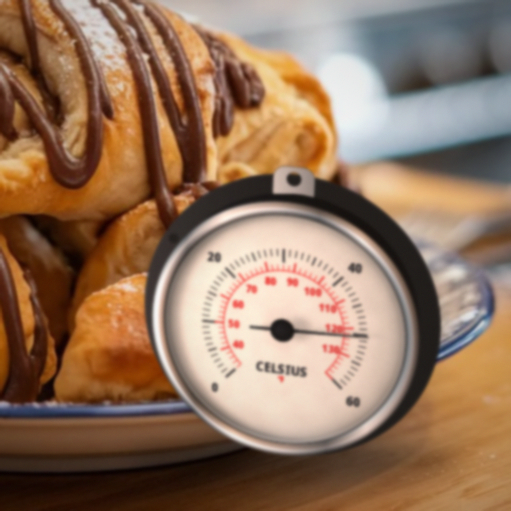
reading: °C 50
